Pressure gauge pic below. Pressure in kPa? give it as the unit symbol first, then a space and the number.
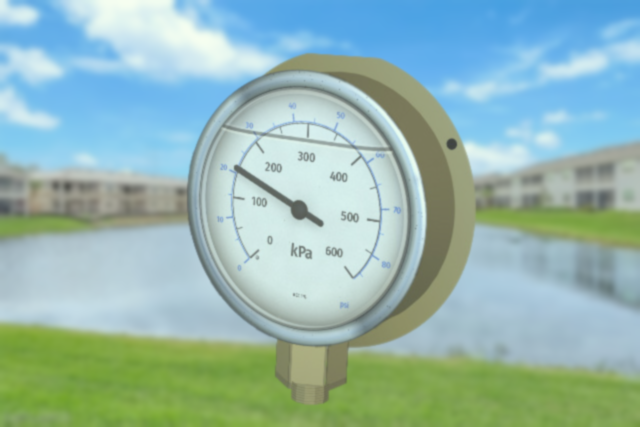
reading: kPa 150
